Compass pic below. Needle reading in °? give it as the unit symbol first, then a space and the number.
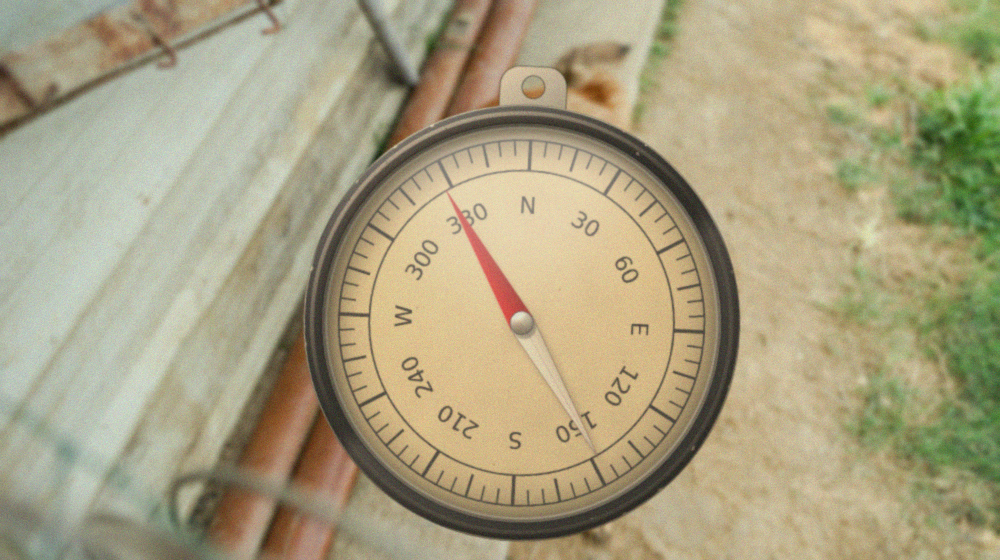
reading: ° 327.5
